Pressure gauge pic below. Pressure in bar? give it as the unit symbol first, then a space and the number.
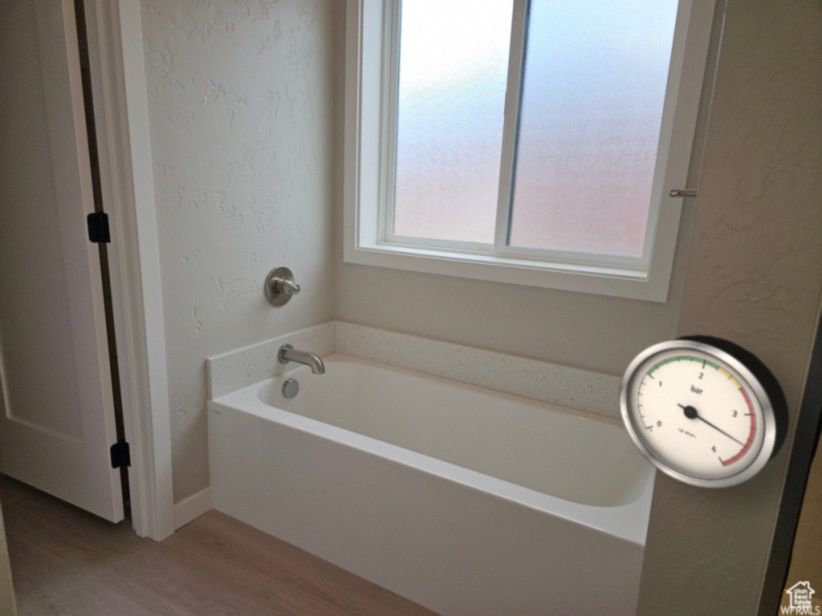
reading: bar 3.5
